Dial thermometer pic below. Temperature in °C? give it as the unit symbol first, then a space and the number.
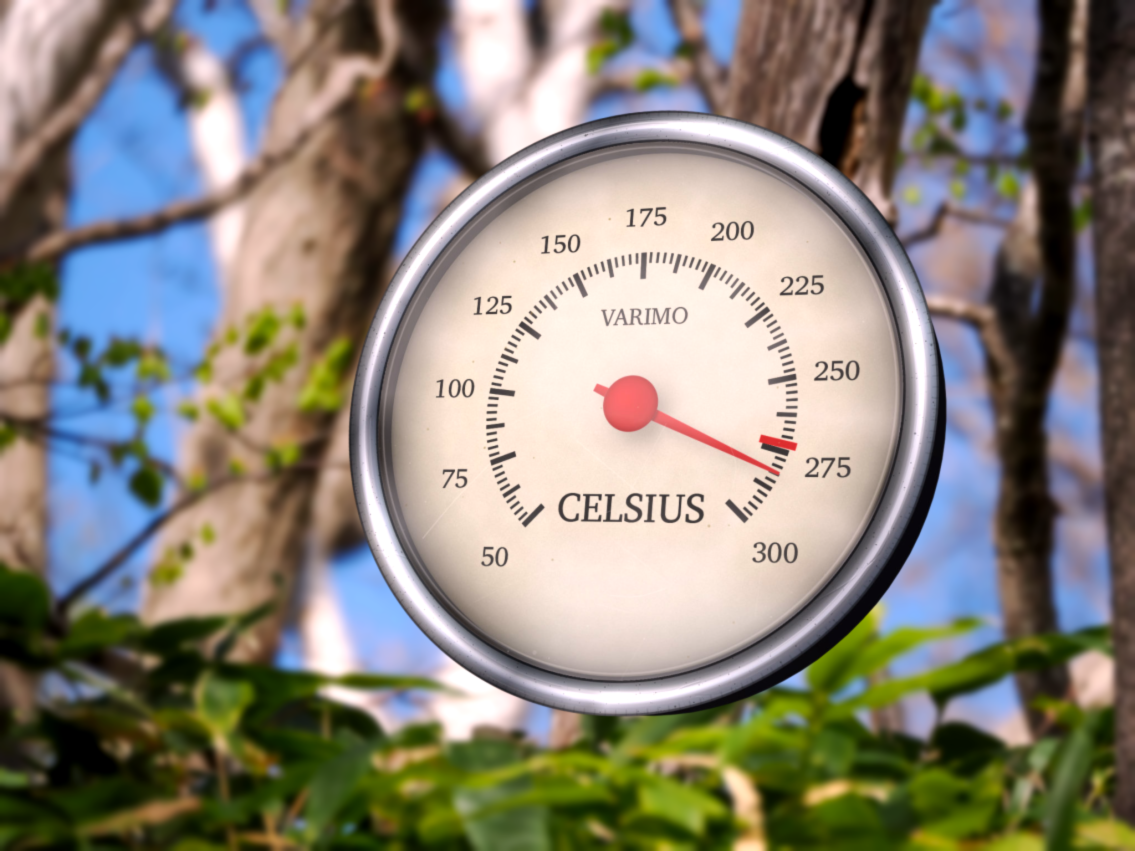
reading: °C 282.5
